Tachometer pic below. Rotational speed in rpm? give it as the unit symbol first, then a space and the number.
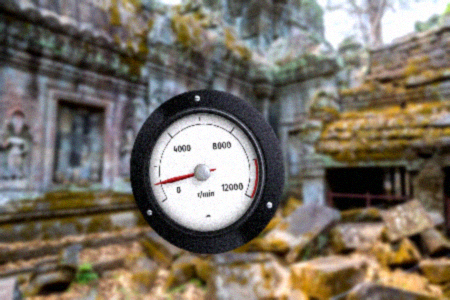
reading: rpm 1000
